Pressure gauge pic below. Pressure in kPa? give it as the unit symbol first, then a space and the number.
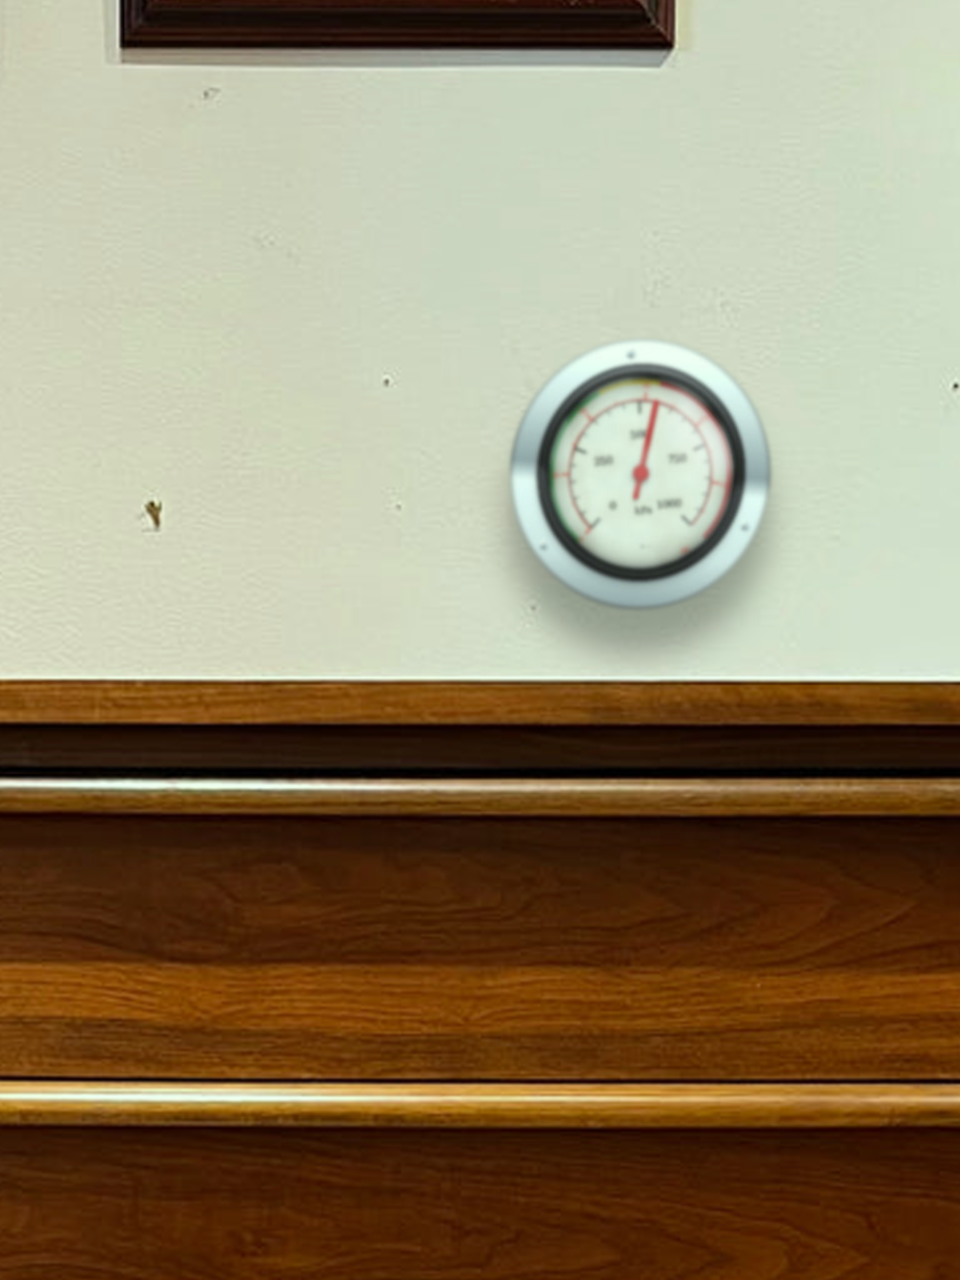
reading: kPa 550
